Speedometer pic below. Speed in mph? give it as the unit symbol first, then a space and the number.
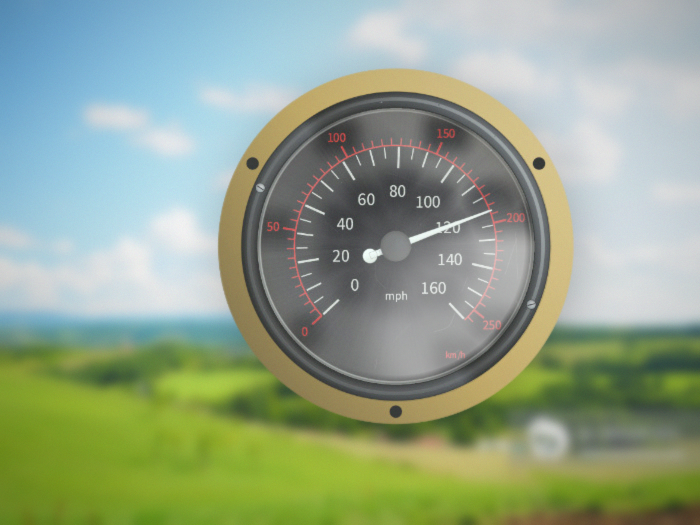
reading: mph 120
